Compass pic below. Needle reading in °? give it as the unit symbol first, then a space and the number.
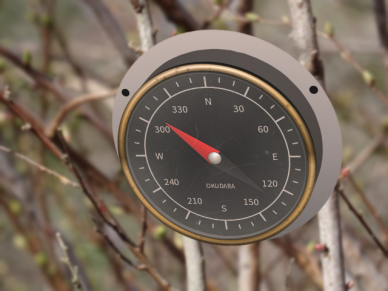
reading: ° 310
